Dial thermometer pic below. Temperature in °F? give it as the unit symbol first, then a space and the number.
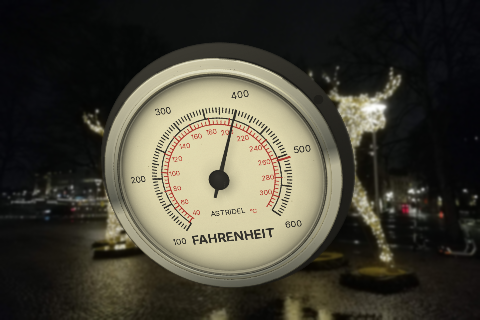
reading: °F 400
